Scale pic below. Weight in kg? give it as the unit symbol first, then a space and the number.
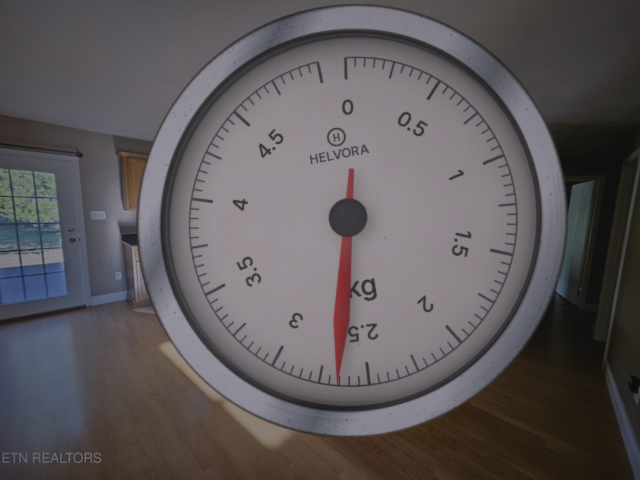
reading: kg 2.65
